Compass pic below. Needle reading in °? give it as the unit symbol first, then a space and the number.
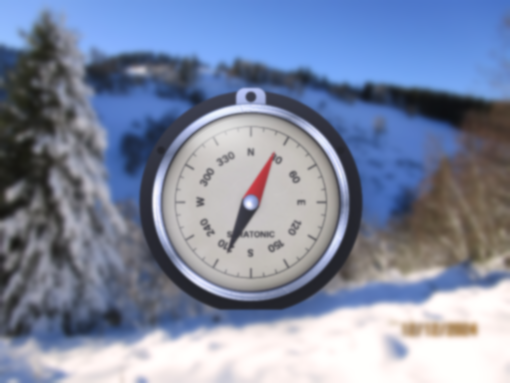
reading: ° 25
